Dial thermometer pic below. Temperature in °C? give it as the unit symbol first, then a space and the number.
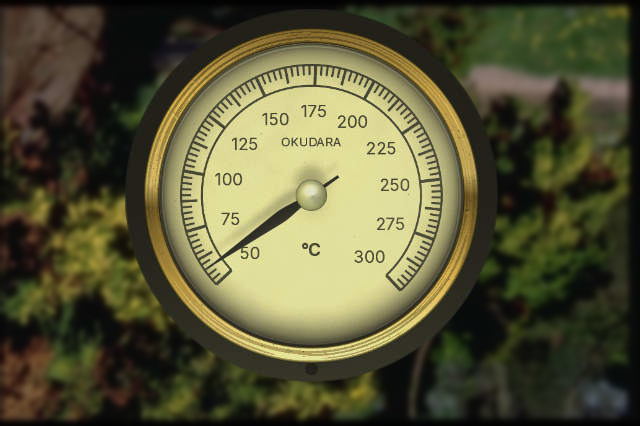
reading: °C 57.5
